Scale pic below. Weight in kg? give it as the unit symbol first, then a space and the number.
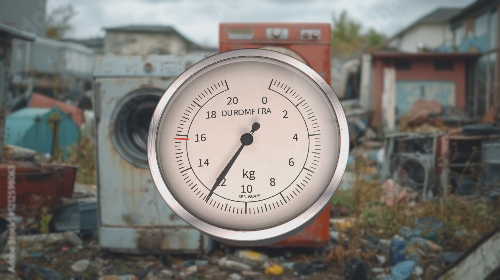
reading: kg 12
